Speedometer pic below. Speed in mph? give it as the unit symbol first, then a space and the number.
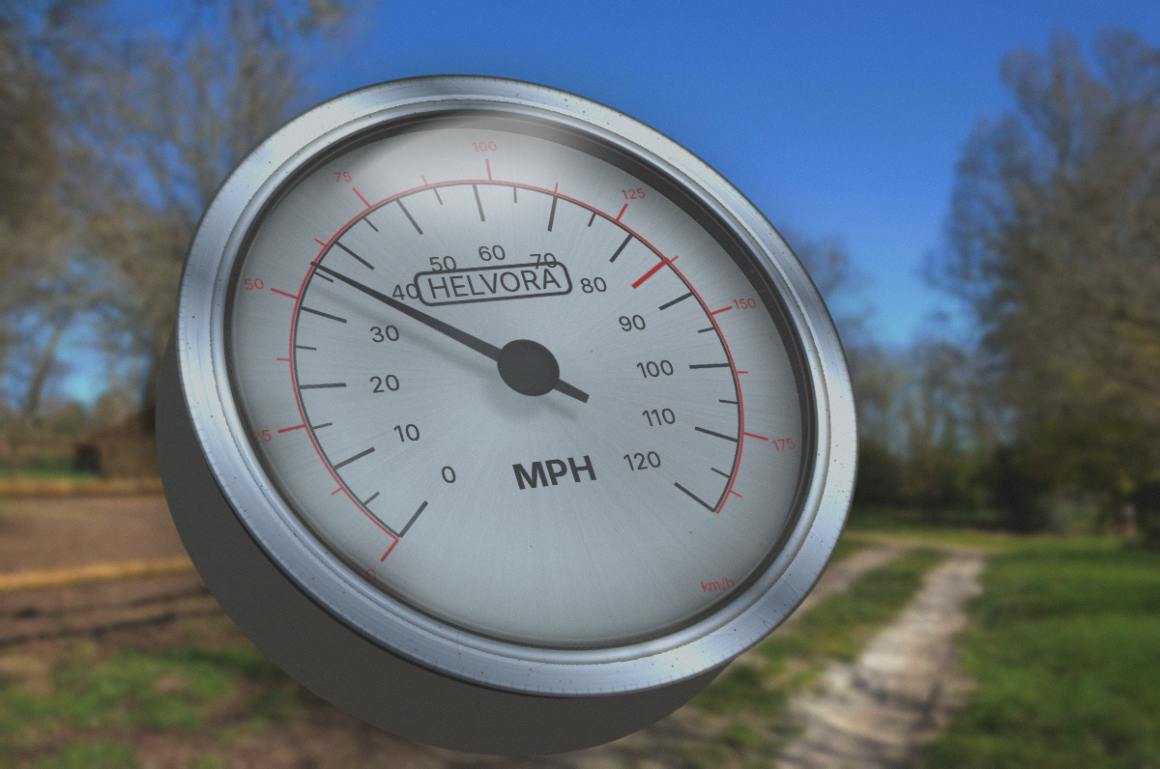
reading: mph 35
